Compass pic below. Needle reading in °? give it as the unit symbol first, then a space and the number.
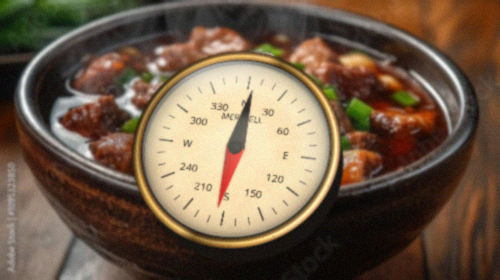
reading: ° 185
